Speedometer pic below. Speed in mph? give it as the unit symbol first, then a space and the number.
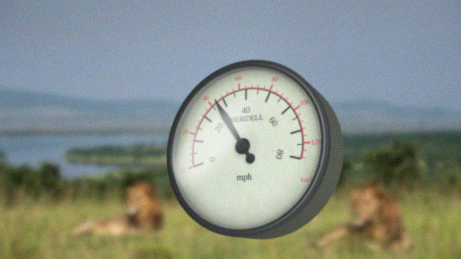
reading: mph 27.5
